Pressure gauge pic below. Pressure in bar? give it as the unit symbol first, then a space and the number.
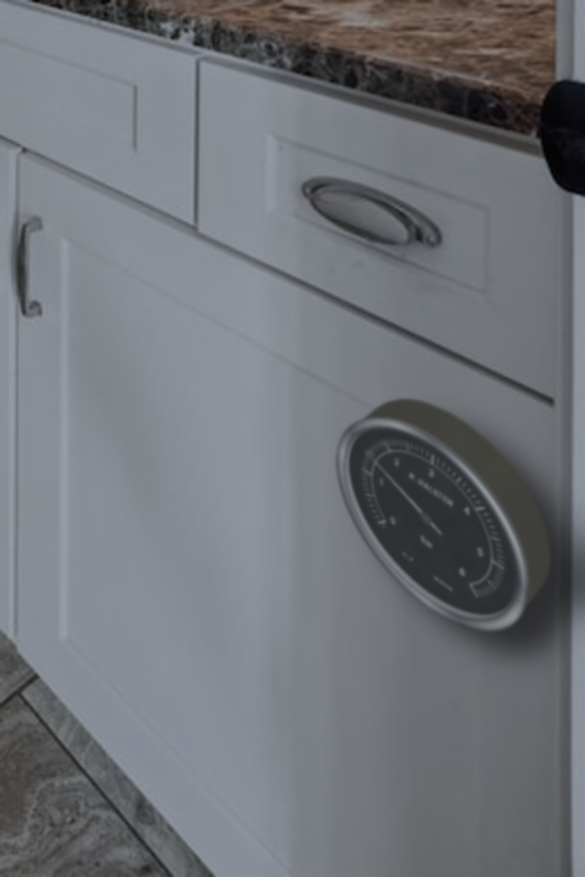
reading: bar 1.5
